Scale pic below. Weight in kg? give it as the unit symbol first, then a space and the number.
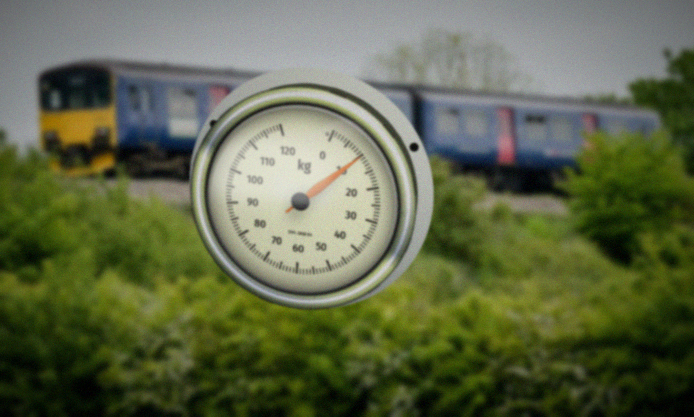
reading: kg 10
